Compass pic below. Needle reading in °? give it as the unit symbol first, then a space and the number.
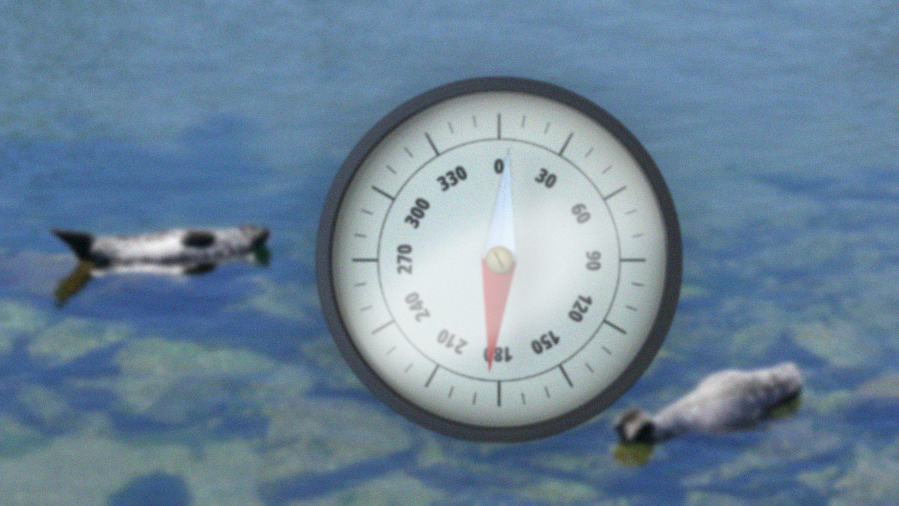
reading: ° 185
